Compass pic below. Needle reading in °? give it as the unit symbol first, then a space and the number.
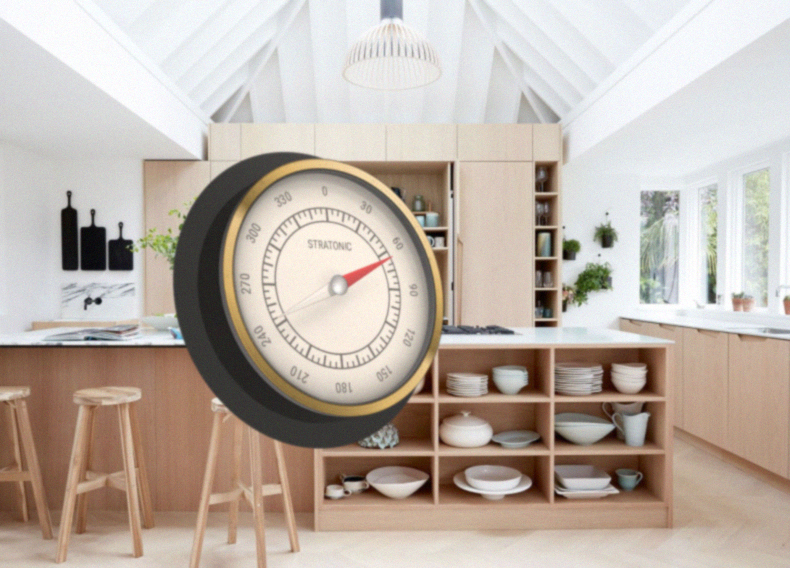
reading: ° 65
